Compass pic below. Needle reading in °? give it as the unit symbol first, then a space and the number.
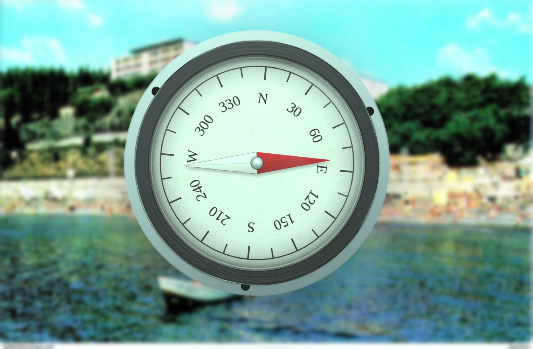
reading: ° 82.5
